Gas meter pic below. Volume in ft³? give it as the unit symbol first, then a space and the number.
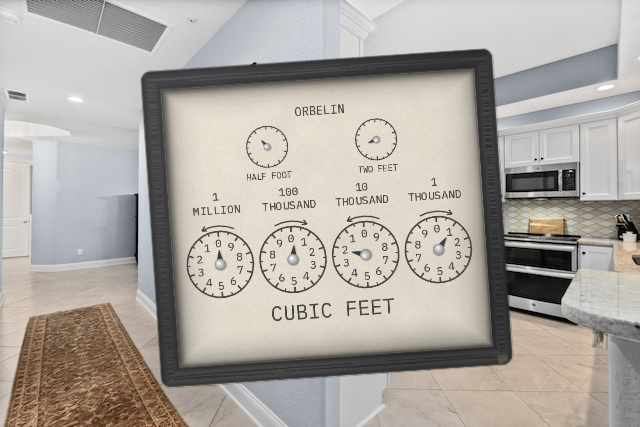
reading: ft³ 2100
